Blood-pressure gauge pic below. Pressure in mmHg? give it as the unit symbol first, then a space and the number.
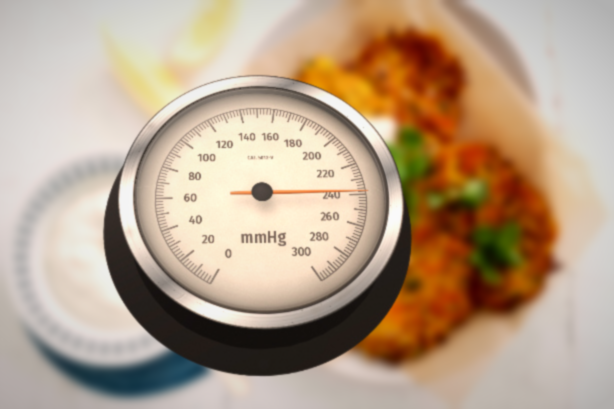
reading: mmHg 240
